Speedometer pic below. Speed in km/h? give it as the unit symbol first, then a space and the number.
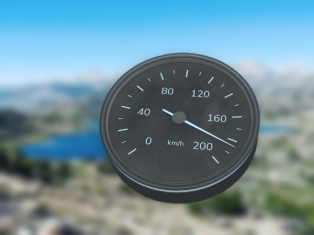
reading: km/h 185
